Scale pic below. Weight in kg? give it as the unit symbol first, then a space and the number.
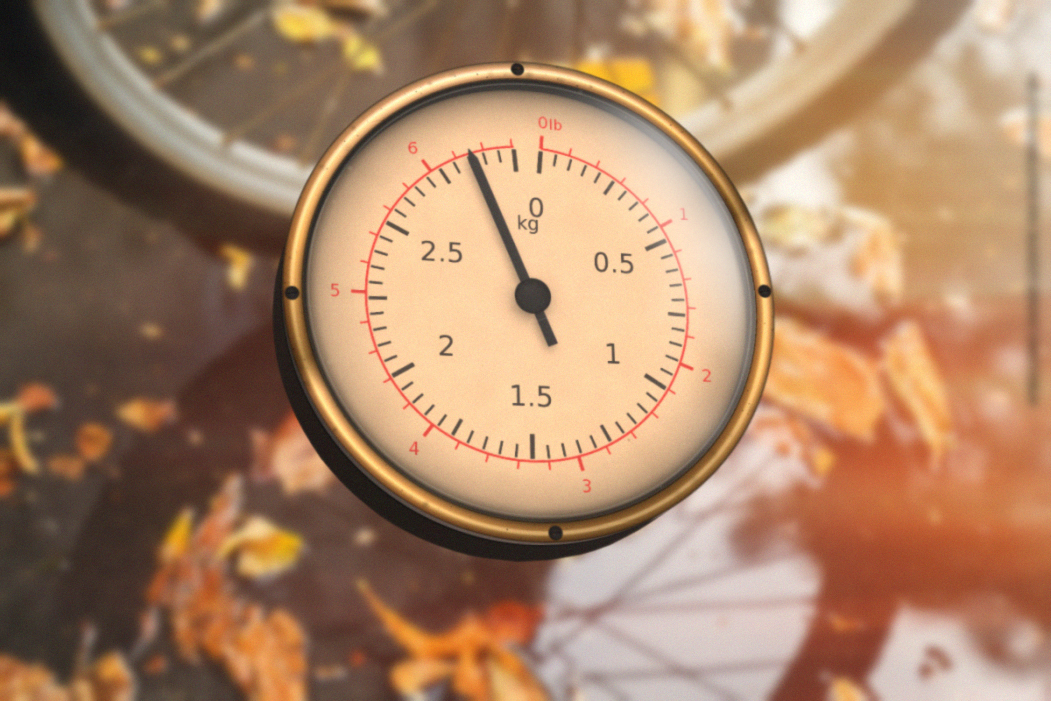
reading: kg 2.85
